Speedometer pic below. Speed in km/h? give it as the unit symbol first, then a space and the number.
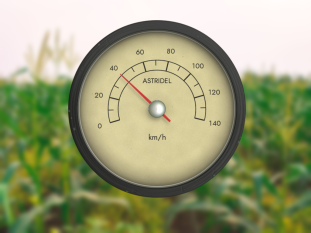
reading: km/h 40
